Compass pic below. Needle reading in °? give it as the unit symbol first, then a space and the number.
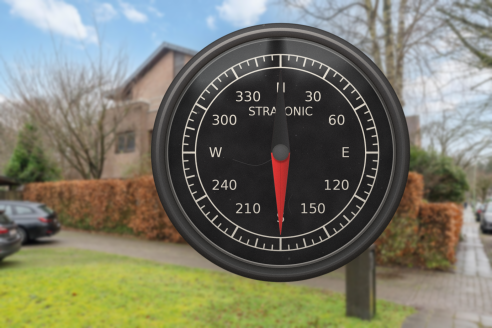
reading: ° 180
